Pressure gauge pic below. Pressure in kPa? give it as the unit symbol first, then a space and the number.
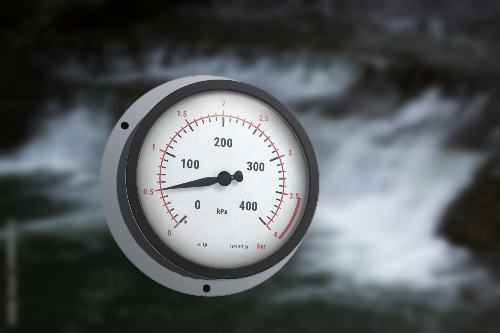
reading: kPa 50
